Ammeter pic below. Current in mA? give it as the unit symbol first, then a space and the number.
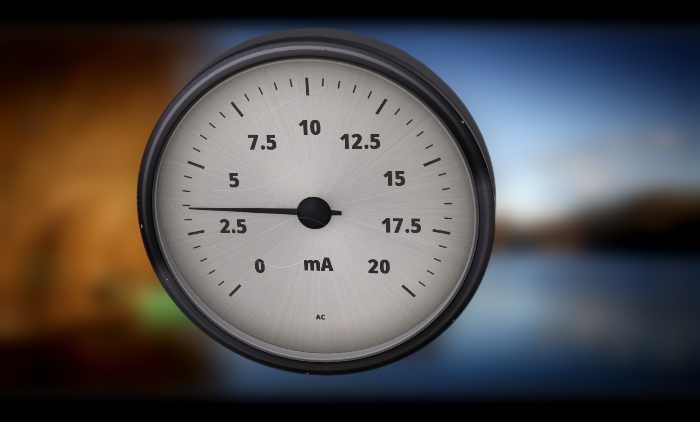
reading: mA 3.5
